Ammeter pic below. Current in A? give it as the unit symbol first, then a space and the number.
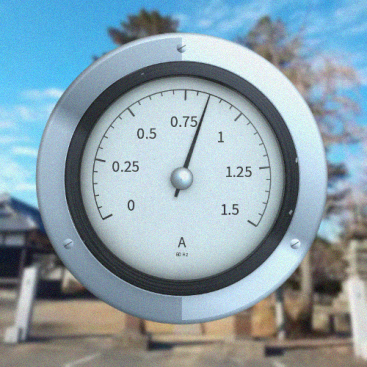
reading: A 0.85
